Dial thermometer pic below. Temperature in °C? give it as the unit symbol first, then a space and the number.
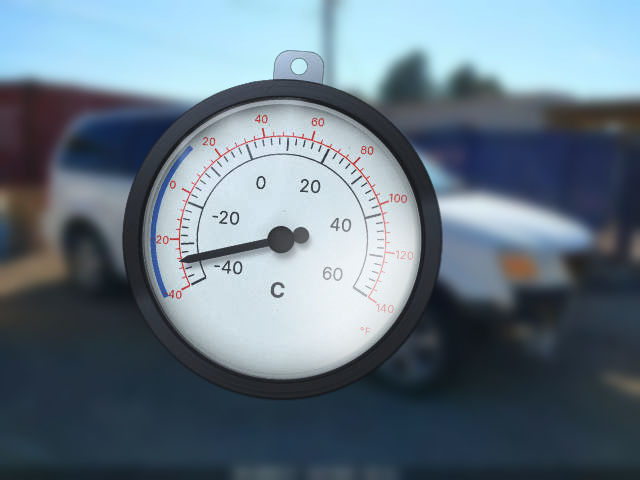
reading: °C -34
